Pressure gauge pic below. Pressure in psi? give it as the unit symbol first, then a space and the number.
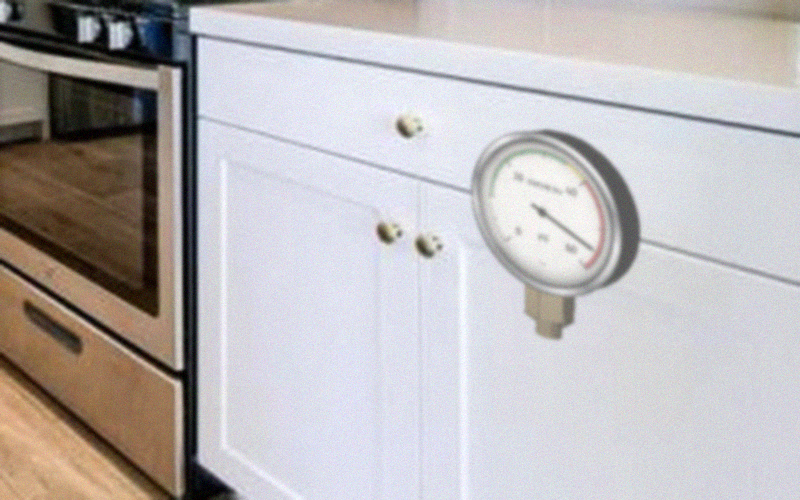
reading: psi 55
